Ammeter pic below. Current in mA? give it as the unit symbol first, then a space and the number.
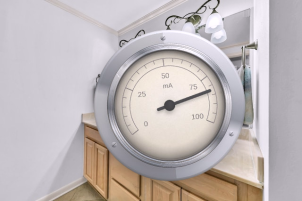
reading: mA 82.5
